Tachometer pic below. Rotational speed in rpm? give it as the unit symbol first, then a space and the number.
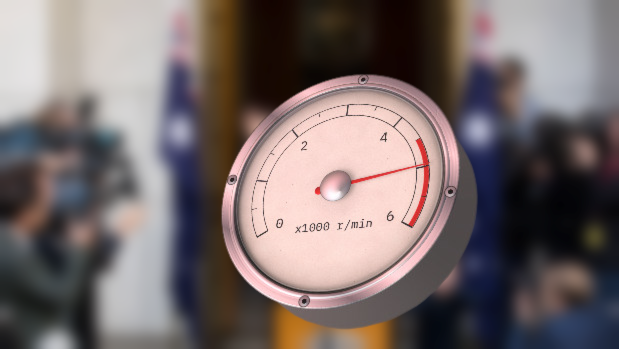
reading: rpm 5000
